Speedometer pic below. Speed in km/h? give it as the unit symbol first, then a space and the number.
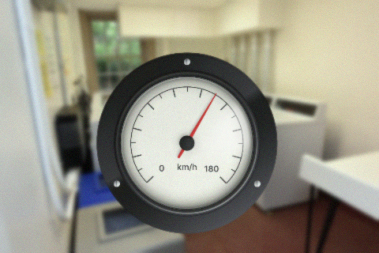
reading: km/h 110
